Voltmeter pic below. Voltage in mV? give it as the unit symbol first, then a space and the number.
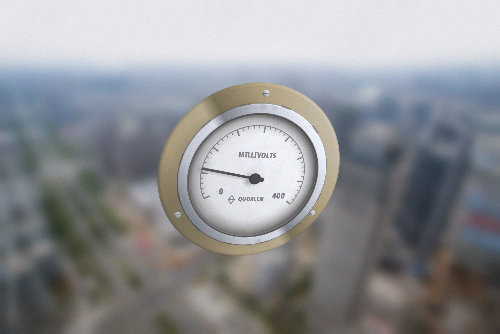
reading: mV 60
